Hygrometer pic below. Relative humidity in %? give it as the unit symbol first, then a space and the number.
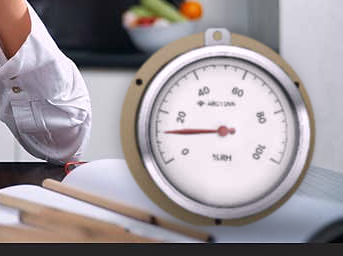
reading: % 12
